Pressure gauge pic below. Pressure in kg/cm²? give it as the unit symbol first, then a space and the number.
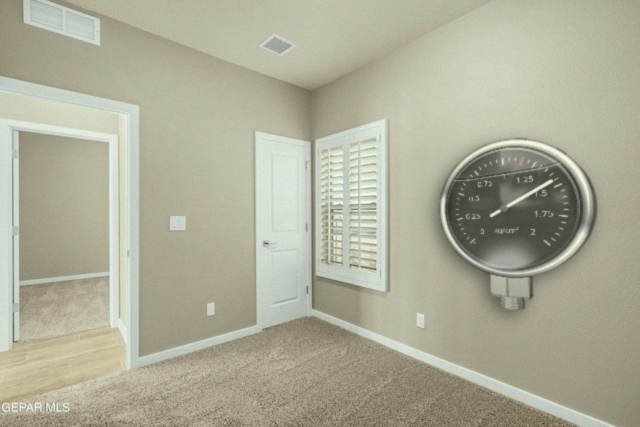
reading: kg/cm² 1.45
